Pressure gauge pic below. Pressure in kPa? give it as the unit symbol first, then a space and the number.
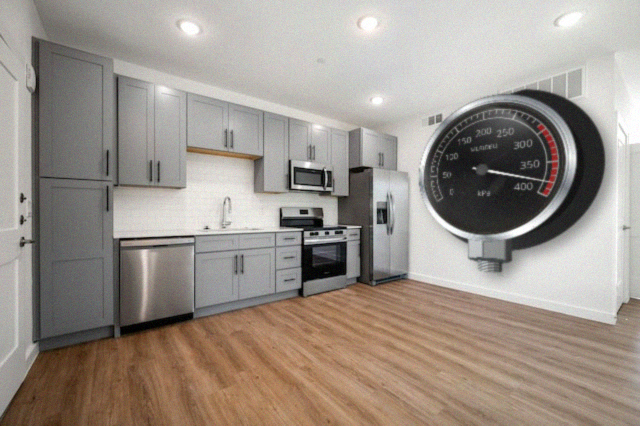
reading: kPa 380
